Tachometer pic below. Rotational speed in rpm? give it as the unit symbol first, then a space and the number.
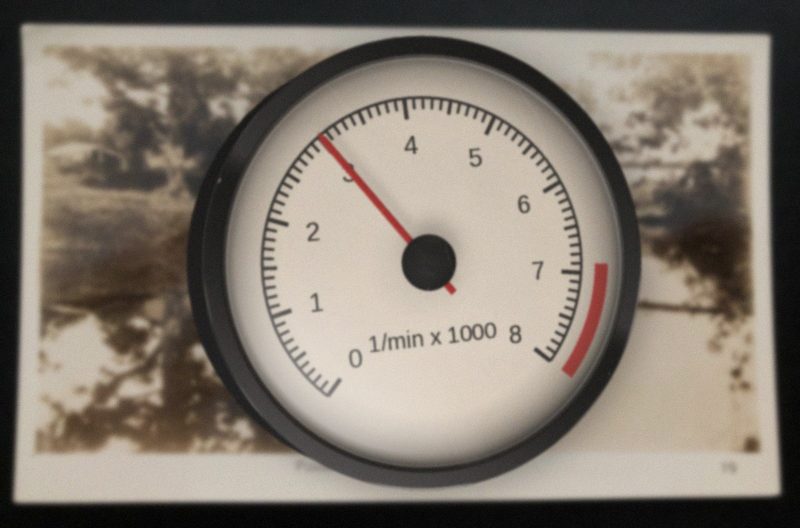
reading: rpm 3000
